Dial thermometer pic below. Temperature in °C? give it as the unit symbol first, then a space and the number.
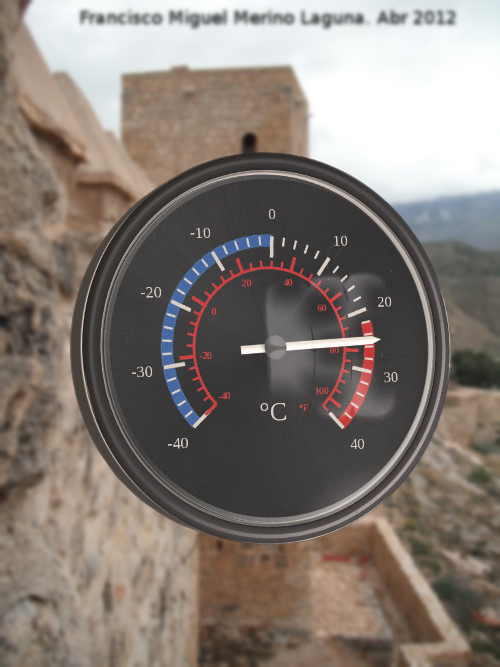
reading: °C 25
